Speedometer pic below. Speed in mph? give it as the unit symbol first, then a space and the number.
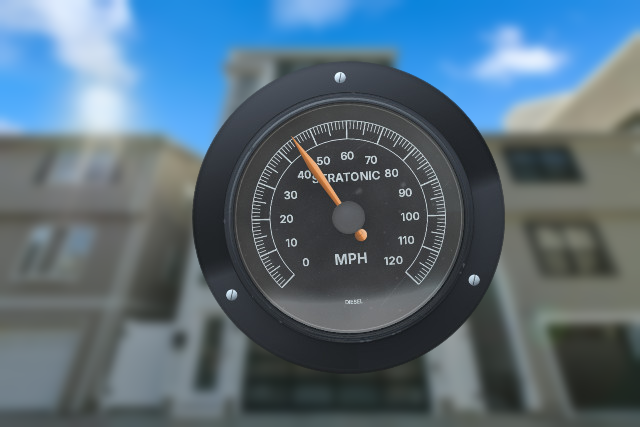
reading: mph 45
